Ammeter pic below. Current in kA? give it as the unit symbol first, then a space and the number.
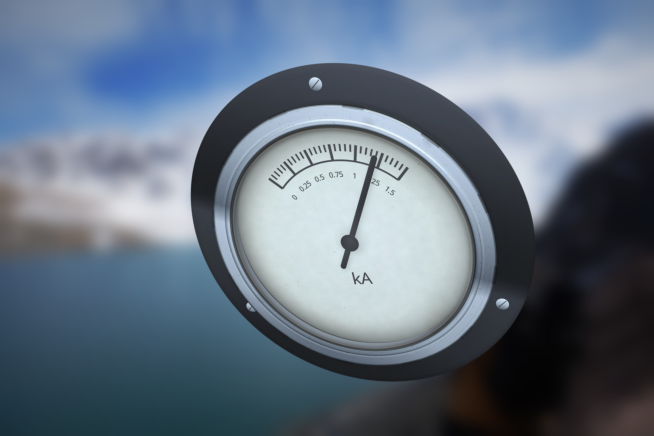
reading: kA 1.2
